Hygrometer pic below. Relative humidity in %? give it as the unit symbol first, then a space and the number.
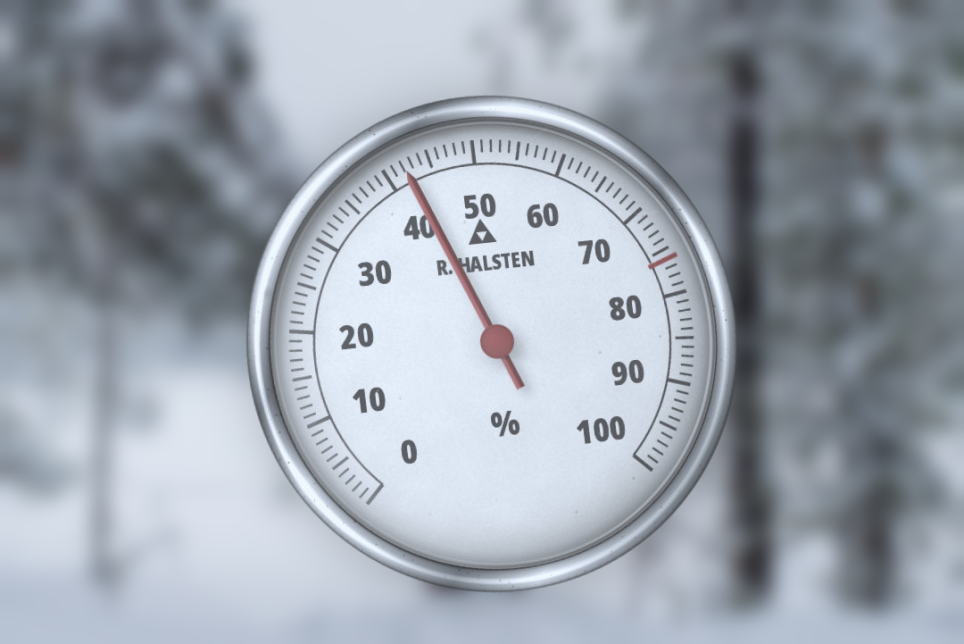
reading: % 42
